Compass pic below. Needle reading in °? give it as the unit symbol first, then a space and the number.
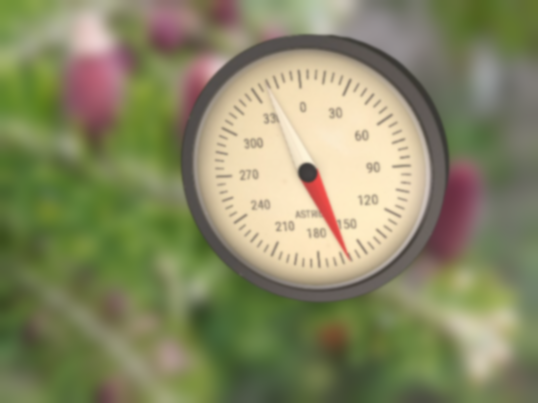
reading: ° 160
